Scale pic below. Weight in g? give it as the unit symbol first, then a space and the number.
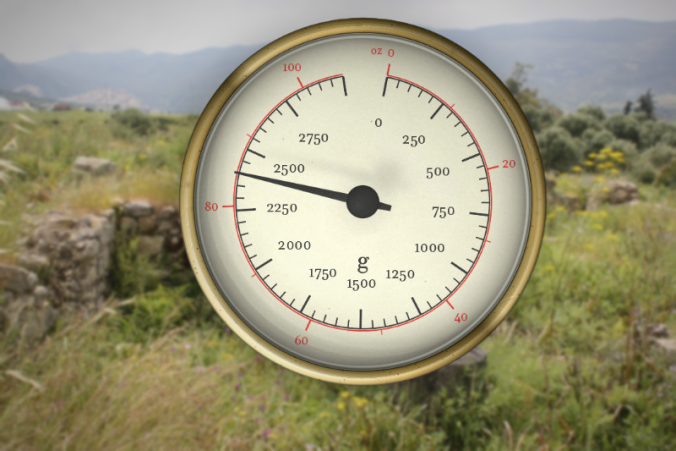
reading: g 2400
